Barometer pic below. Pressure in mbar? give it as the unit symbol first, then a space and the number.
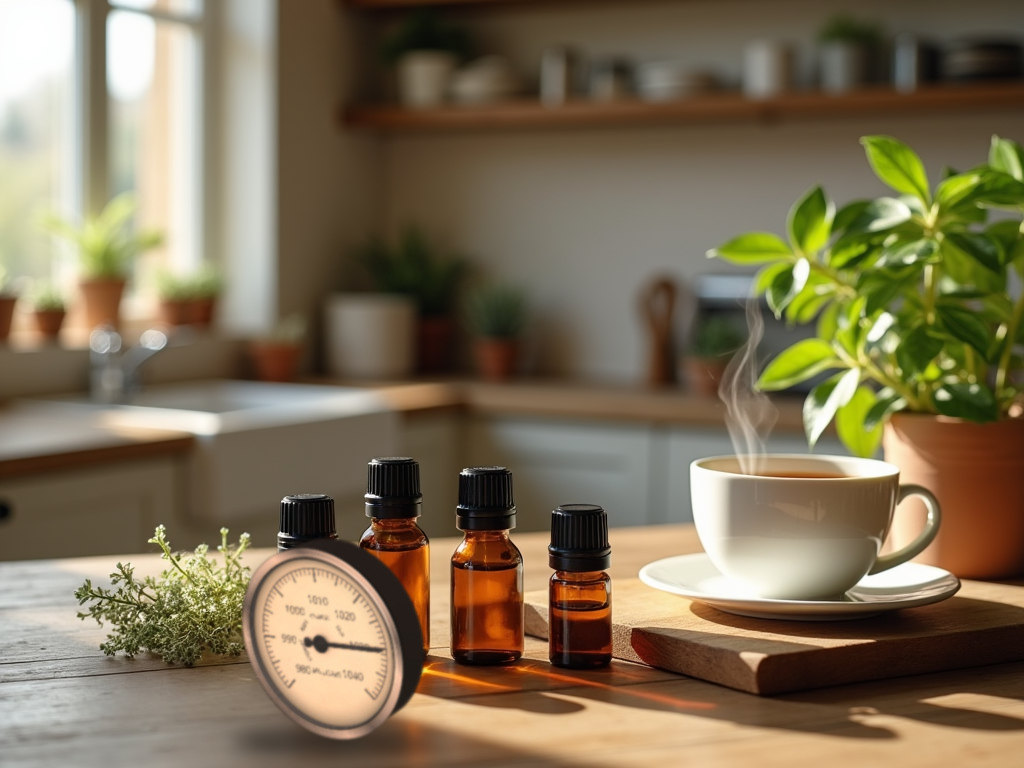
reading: mbar 1030
